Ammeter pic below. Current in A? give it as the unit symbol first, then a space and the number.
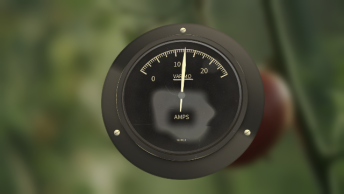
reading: A 12.5
